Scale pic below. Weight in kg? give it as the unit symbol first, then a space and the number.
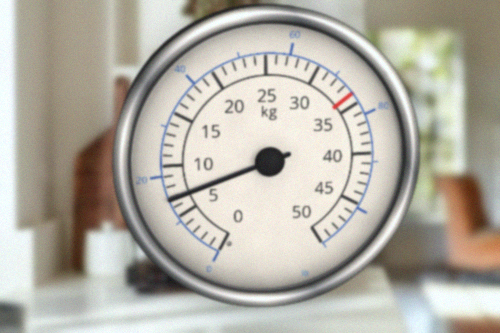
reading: kg 7
